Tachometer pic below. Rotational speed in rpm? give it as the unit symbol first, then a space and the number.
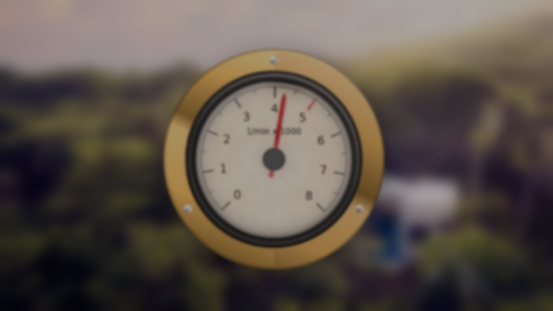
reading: rpm 4250
